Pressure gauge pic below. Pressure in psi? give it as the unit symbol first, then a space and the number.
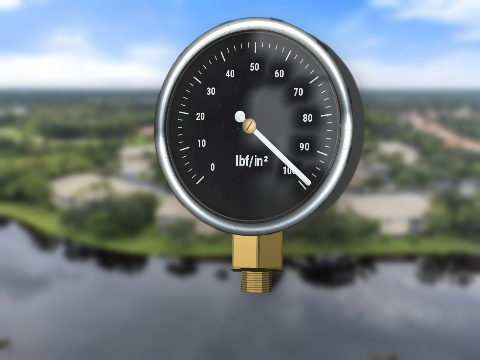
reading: psi 98
